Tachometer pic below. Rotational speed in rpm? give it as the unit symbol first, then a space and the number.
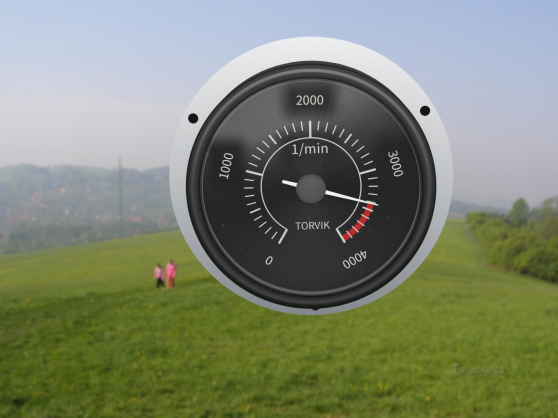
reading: rpm 3400
